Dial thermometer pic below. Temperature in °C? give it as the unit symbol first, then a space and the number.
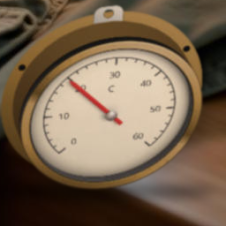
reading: °C 20
